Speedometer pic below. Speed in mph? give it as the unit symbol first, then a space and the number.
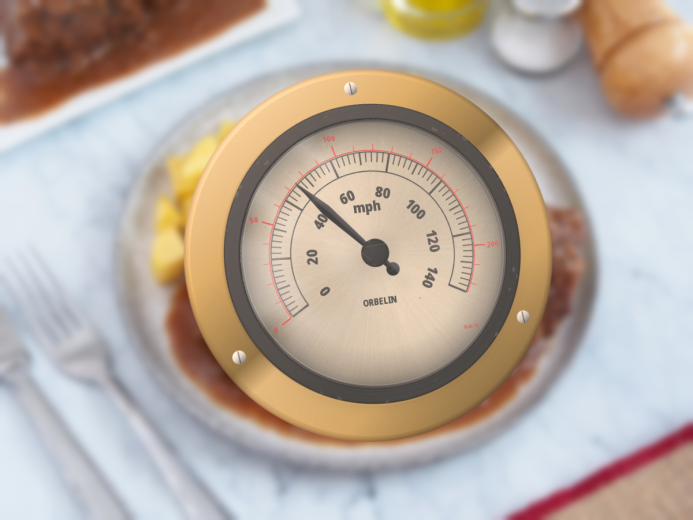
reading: mph 46
